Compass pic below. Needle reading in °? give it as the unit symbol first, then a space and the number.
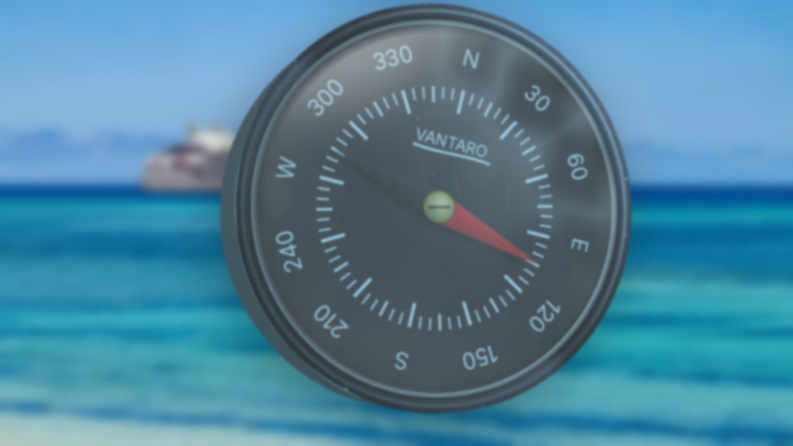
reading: ° 105
